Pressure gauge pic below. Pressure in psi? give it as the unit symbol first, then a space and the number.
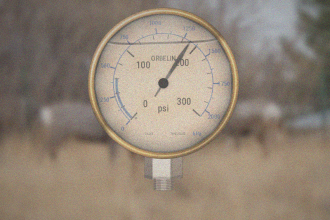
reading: psi 190
